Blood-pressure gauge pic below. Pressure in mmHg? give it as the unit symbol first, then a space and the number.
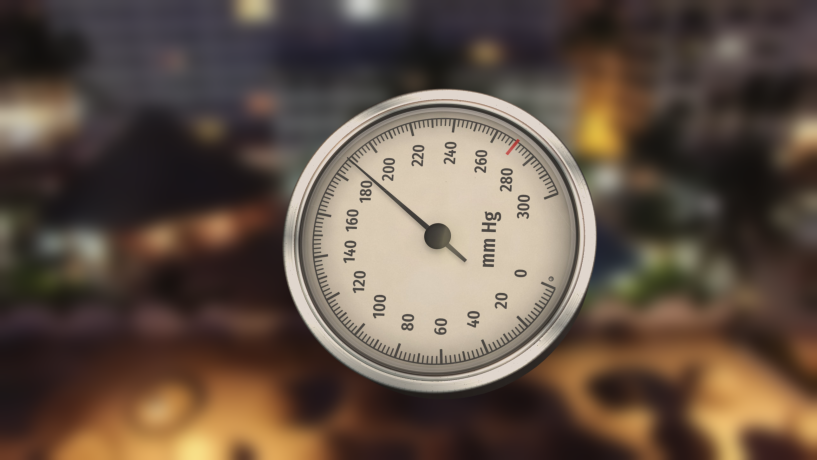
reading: mmHg 188
